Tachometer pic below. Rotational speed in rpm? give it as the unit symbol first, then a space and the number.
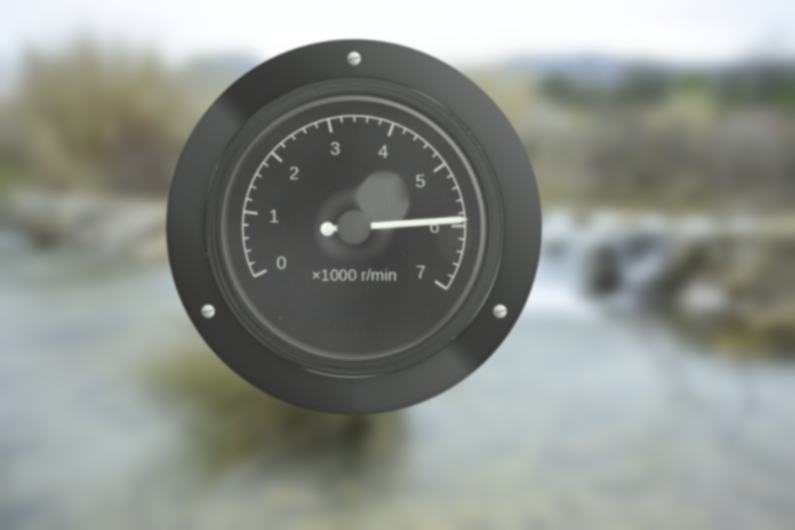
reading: rpm 5900
